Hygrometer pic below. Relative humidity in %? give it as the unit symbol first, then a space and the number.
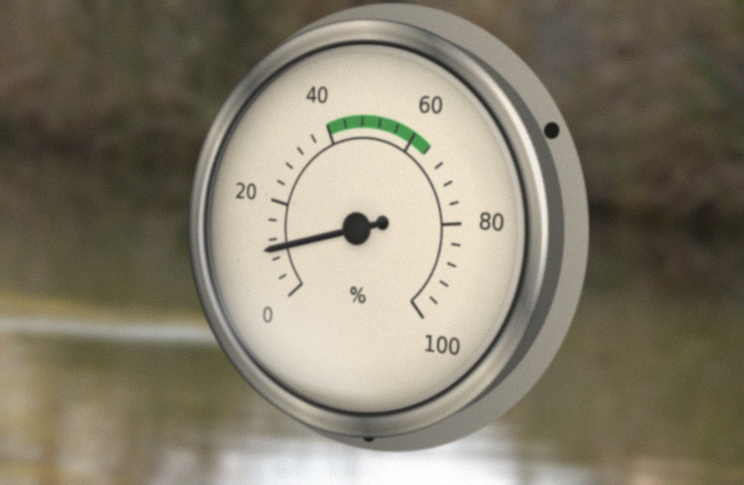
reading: % 10
